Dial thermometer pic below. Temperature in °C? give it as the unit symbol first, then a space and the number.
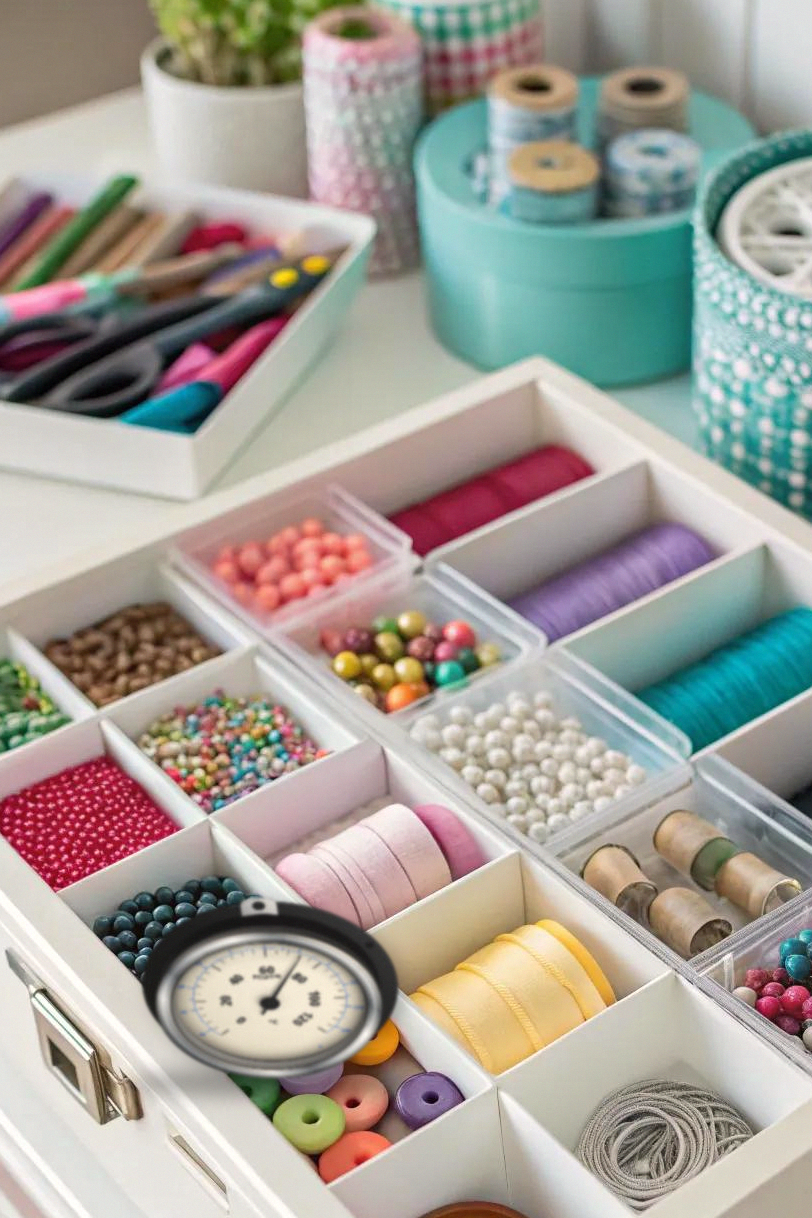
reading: °C 72
